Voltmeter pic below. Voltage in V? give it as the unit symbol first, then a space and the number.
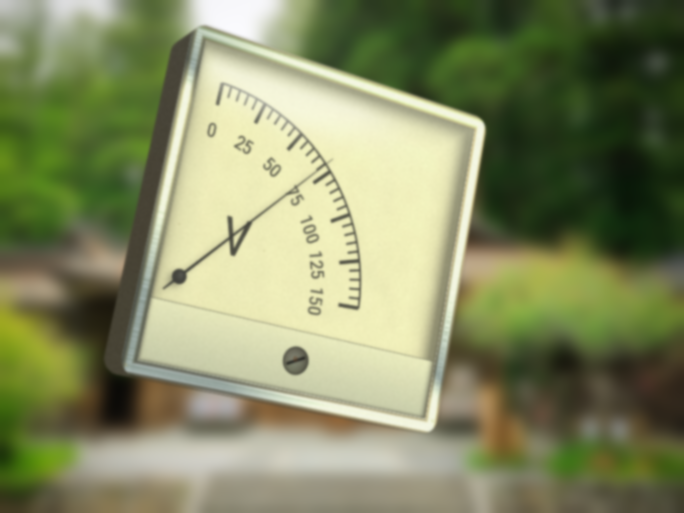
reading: V 70
